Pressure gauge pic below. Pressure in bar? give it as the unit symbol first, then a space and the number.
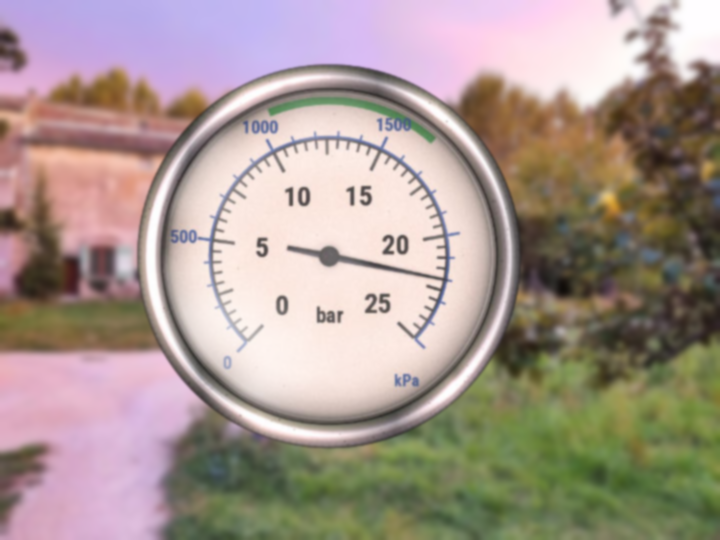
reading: bar 22
